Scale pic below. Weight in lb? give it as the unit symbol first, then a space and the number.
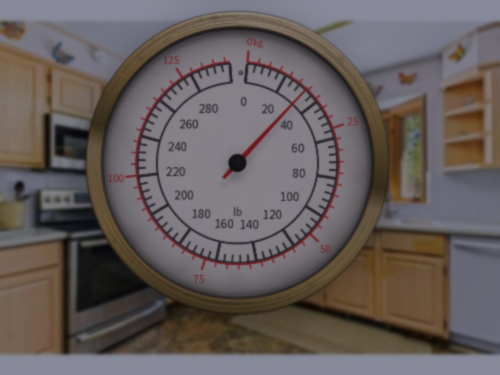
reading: lb 32
